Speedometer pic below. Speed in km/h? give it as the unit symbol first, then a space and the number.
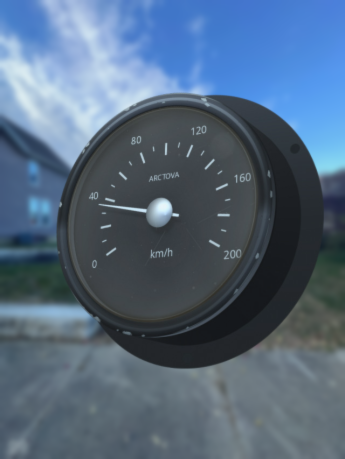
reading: km/h 35
